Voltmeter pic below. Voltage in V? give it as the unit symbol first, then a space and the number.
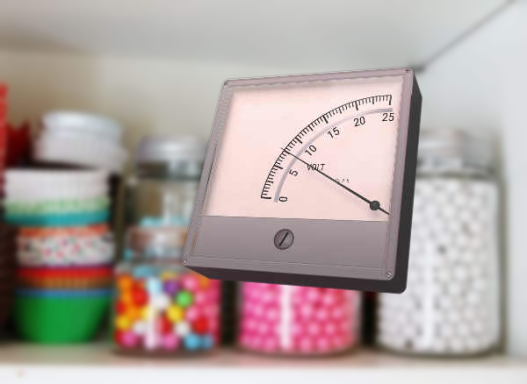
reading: V 7.5
